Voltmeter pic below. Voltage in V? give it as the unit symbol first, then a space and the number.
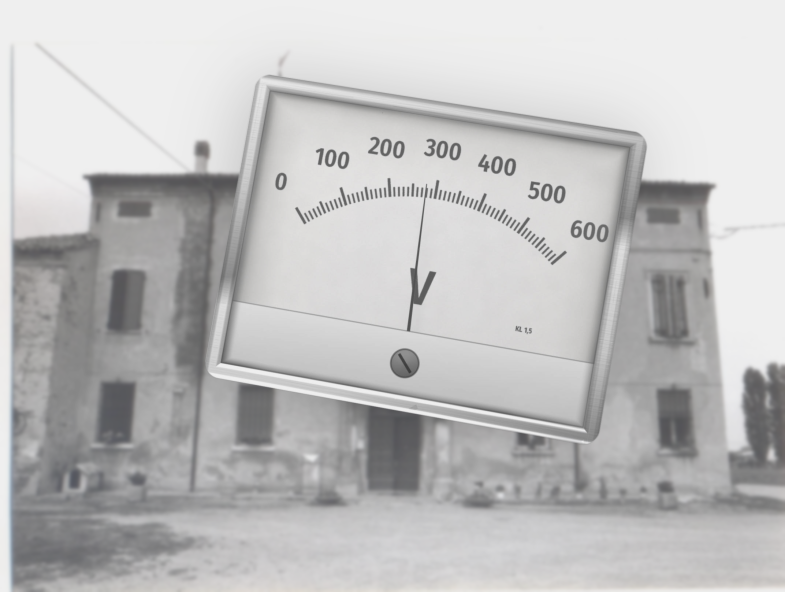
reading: V 280
